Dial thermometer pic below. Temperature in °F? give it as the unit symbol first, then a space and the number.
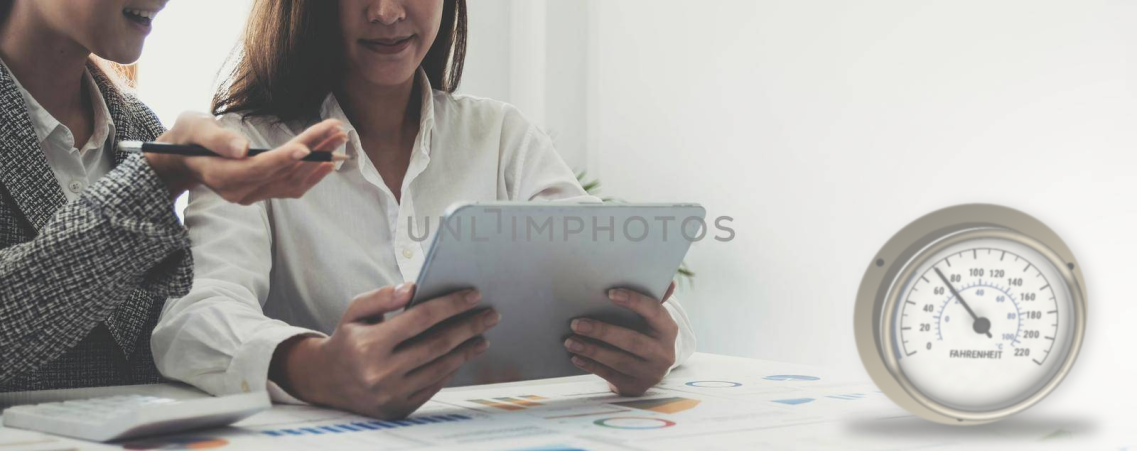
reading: °F 70
